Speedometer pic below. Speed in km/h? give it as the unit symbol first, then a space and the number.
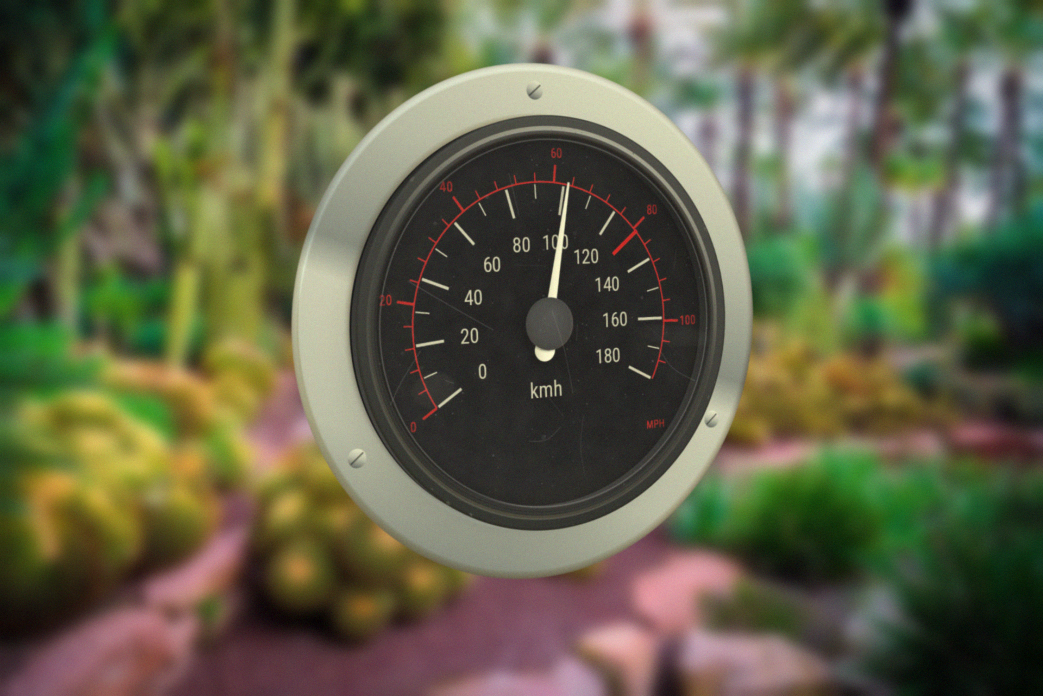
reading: km/h 100
